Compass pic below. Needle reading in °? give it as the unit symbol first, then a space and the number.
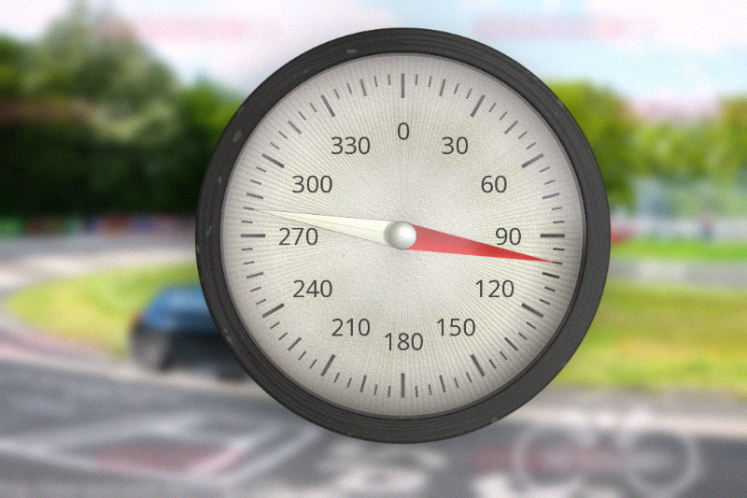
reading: ° 100
